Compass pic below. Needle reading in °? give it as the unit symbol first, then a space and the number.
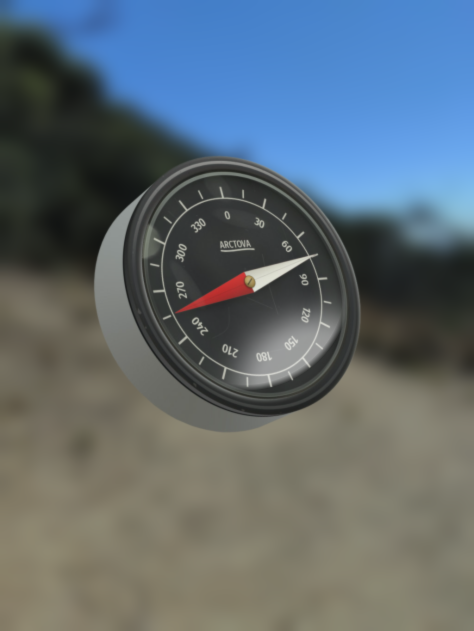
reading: ° 255
